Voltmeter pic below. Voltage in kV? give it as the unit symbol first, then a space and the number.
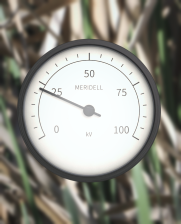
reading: kV 22.5
